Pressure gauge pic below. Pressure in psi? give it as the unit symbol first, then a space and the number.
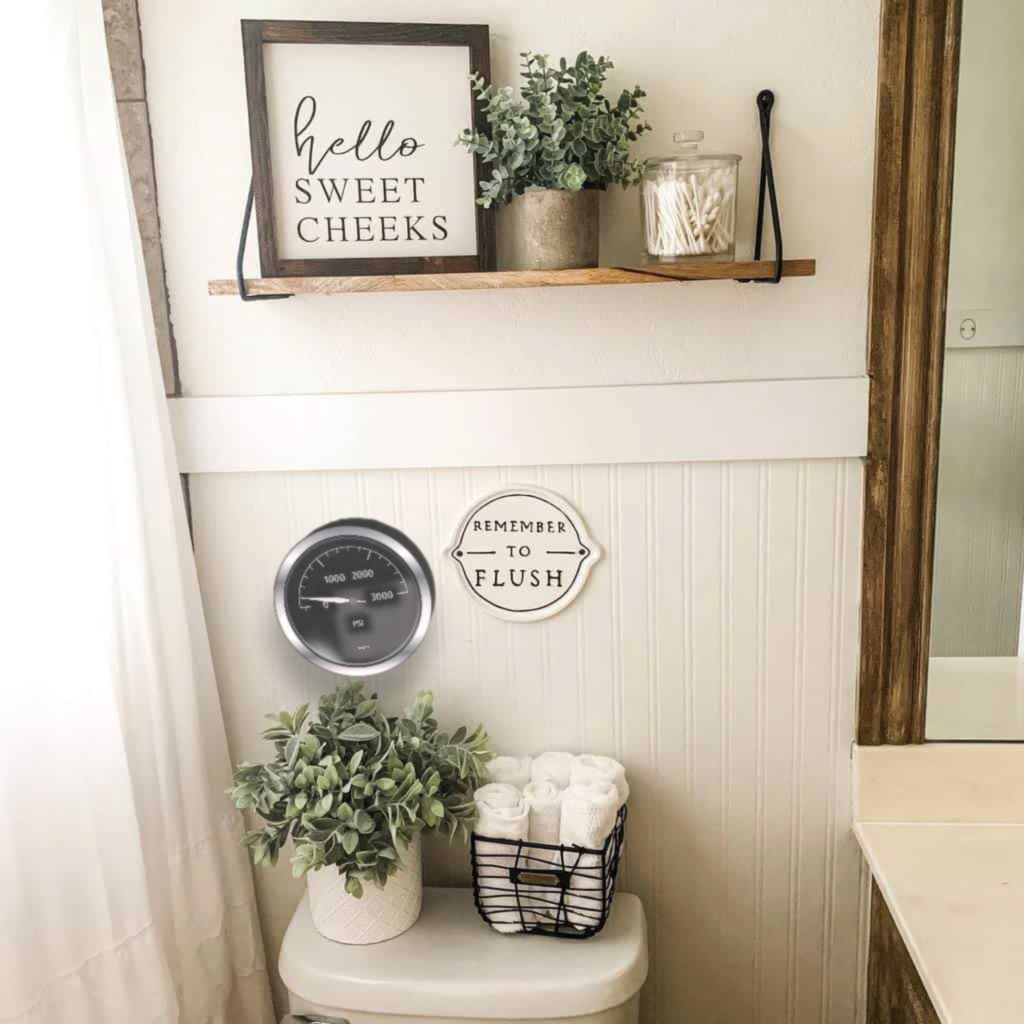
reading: psi 200
